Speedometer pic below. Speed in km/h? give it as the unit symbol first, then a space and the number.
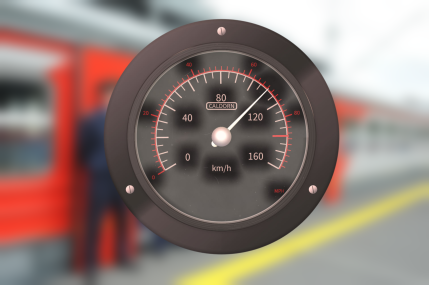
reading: km/h 110
